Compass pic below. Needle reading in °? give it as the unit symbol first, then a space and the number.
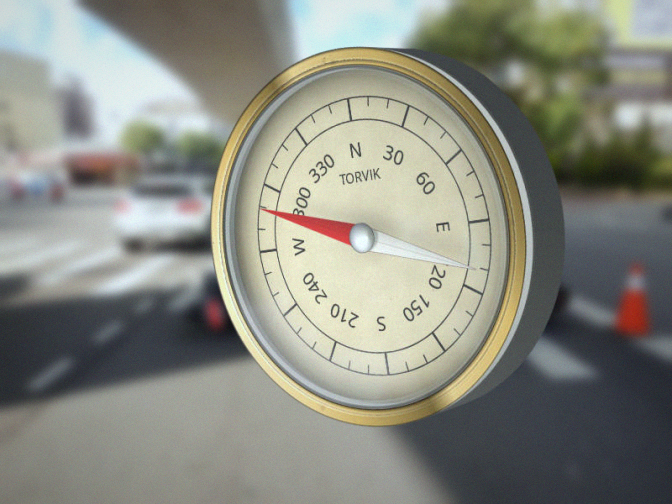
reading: ° 290
